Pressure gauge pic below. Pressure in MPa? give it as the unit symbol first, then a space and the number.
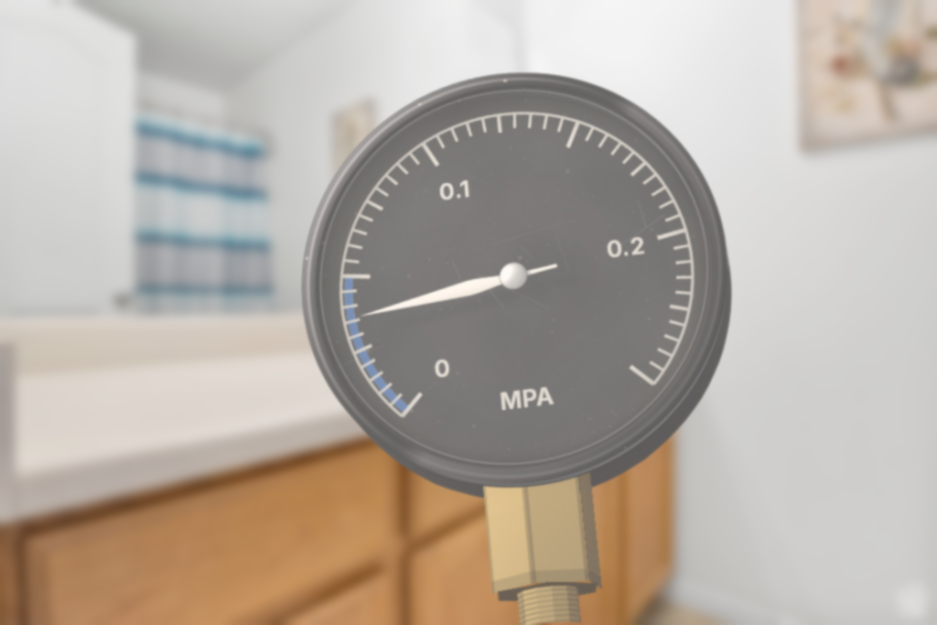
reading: MPa 0.035
